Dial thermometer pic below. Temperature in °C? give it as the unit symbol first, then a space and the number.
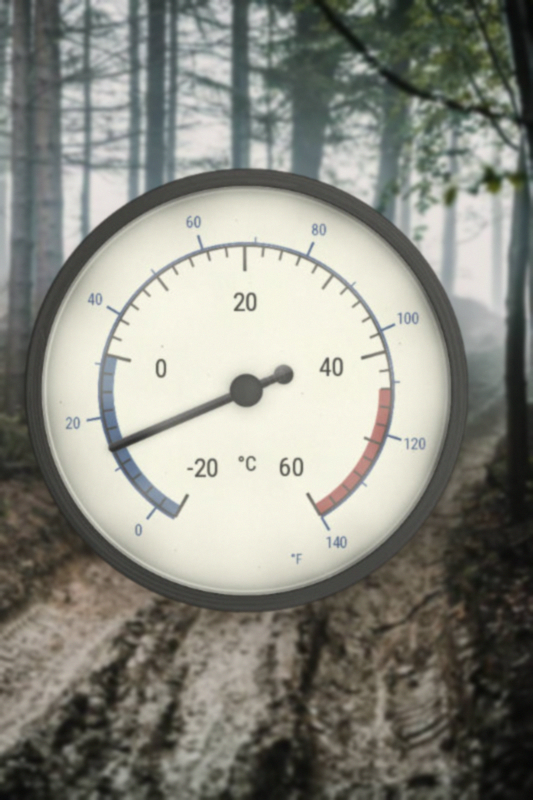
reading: °C -10
